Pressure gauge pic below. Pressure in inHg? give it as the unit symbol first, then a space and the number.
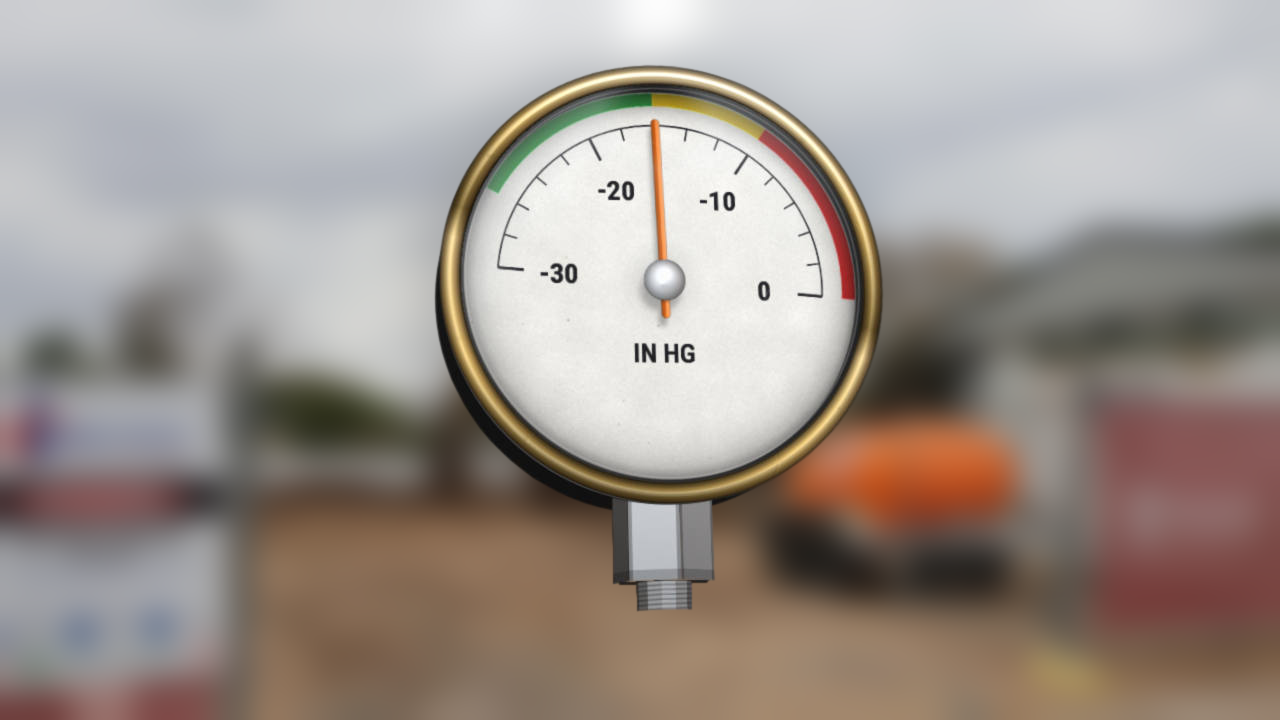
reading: inHg -16
